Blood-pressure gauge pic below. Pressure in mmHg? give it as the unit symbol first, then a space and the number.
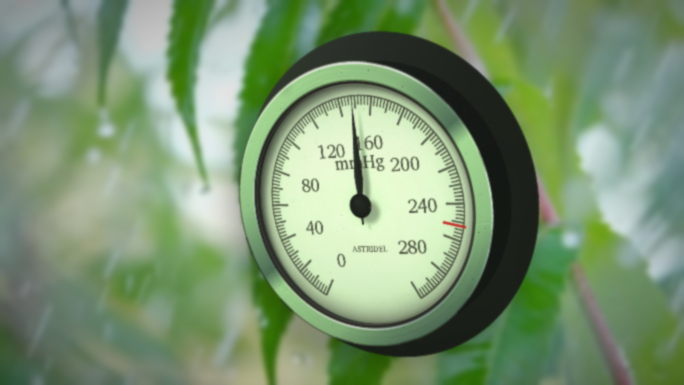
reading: mmHg 150
